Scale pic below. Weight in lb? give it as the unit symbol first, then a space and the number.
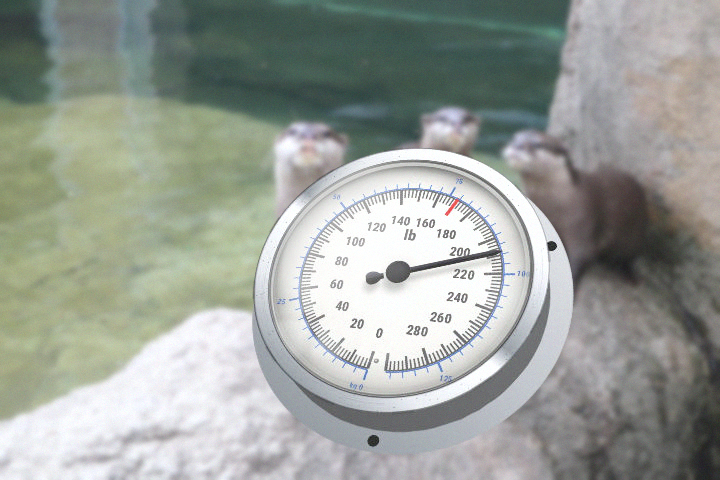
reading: lb 210
